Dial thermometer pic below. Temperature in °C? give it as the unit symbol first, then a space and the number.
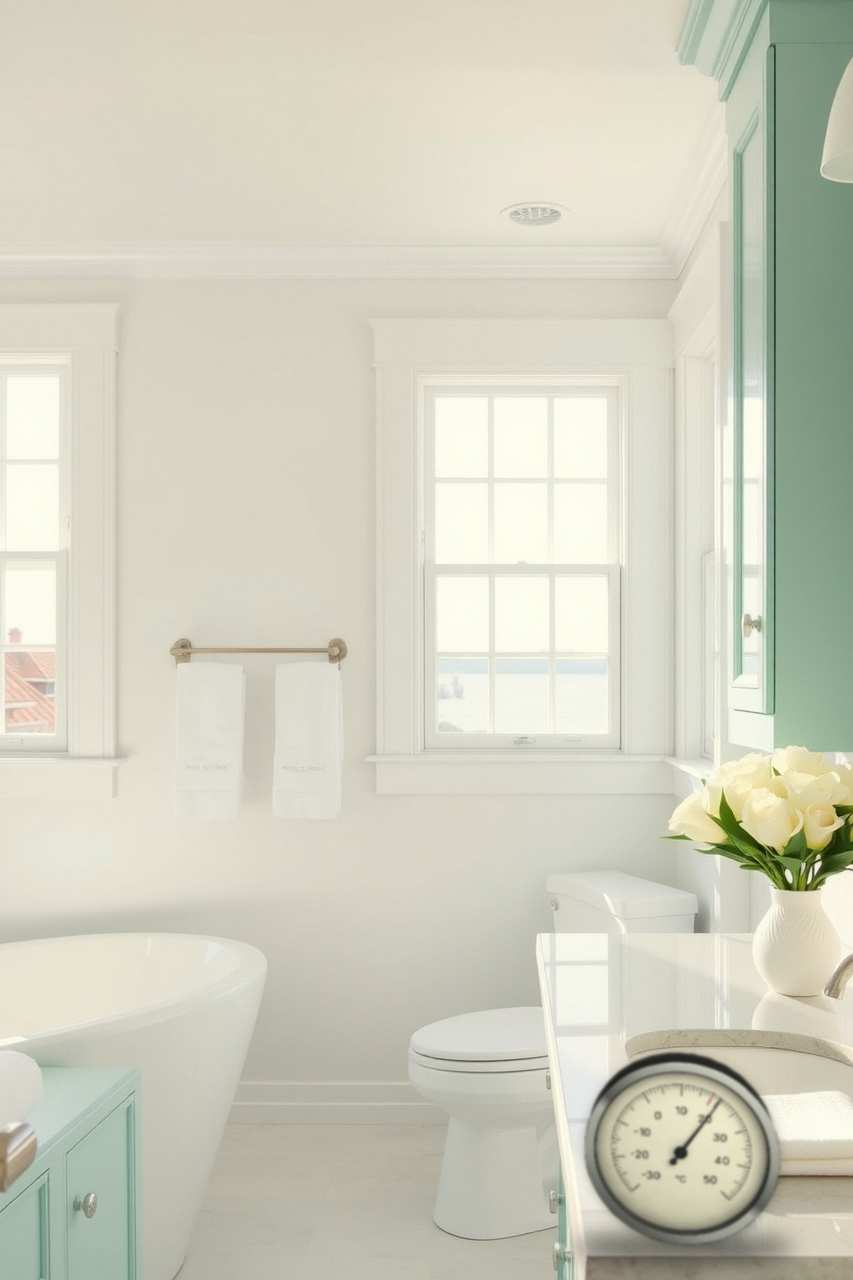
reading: °C 20
